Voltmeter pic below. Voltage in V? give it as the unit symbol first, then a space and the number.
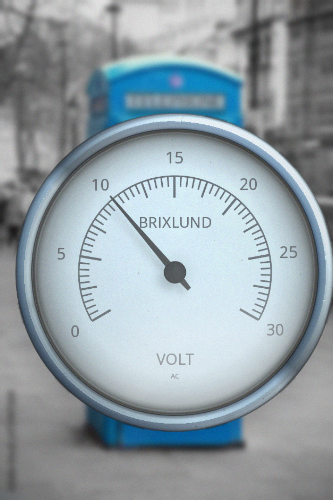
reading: V 10
